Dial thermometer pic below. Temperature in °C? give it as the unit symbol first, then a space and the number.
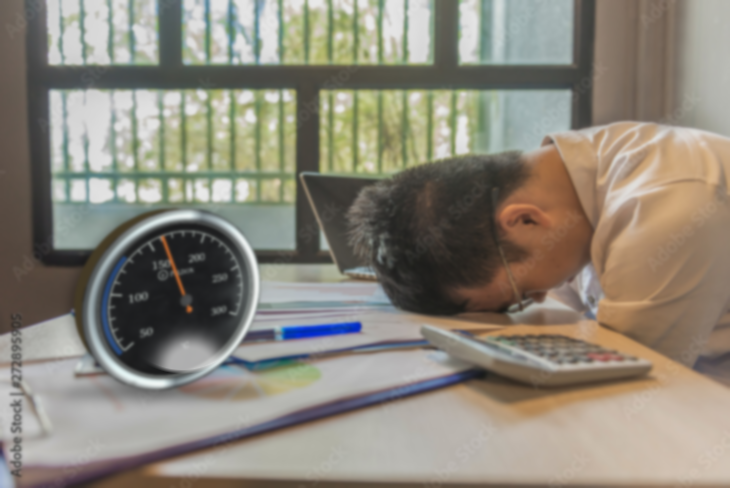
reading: °C 160
